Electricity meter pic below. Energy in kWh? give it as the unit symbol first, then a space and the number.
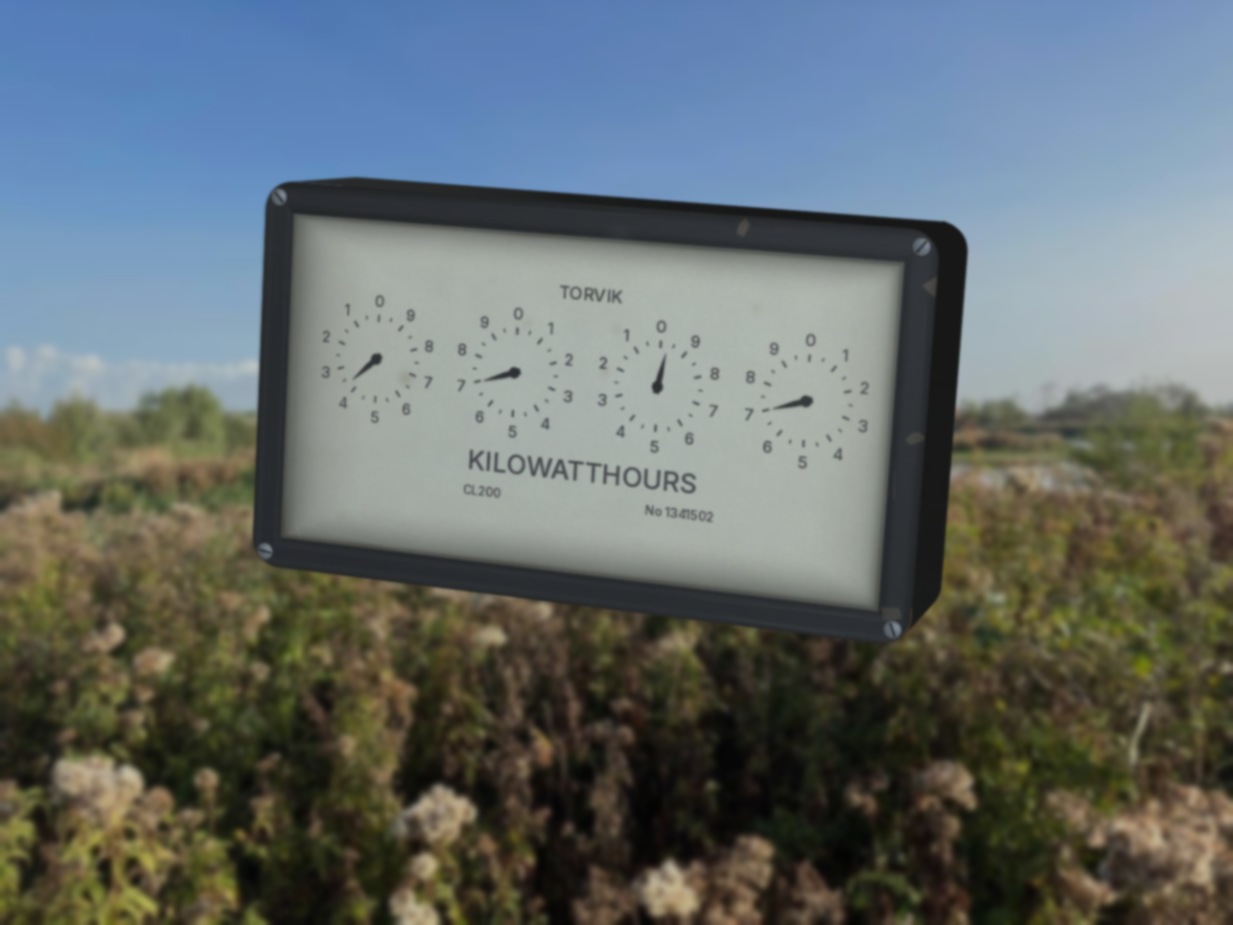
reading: kWh 3697
